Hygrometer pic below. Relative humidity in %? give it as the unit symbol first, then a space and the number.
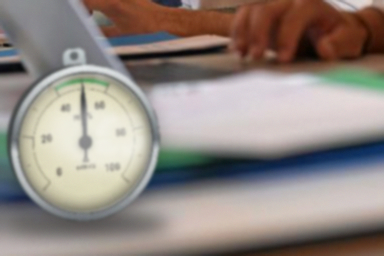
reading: % 50
